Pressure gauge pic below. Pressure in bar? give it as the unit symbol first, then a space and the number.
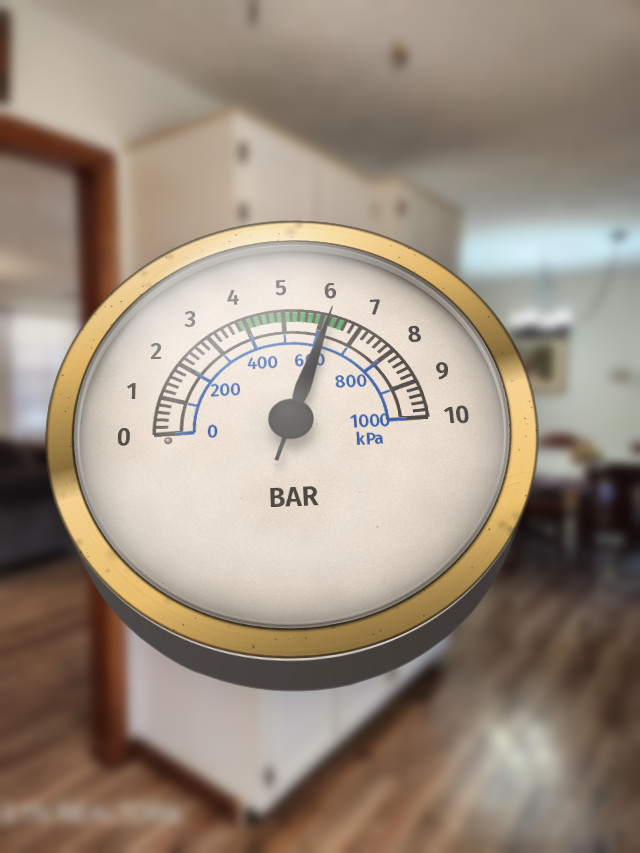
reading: bar 6.2
